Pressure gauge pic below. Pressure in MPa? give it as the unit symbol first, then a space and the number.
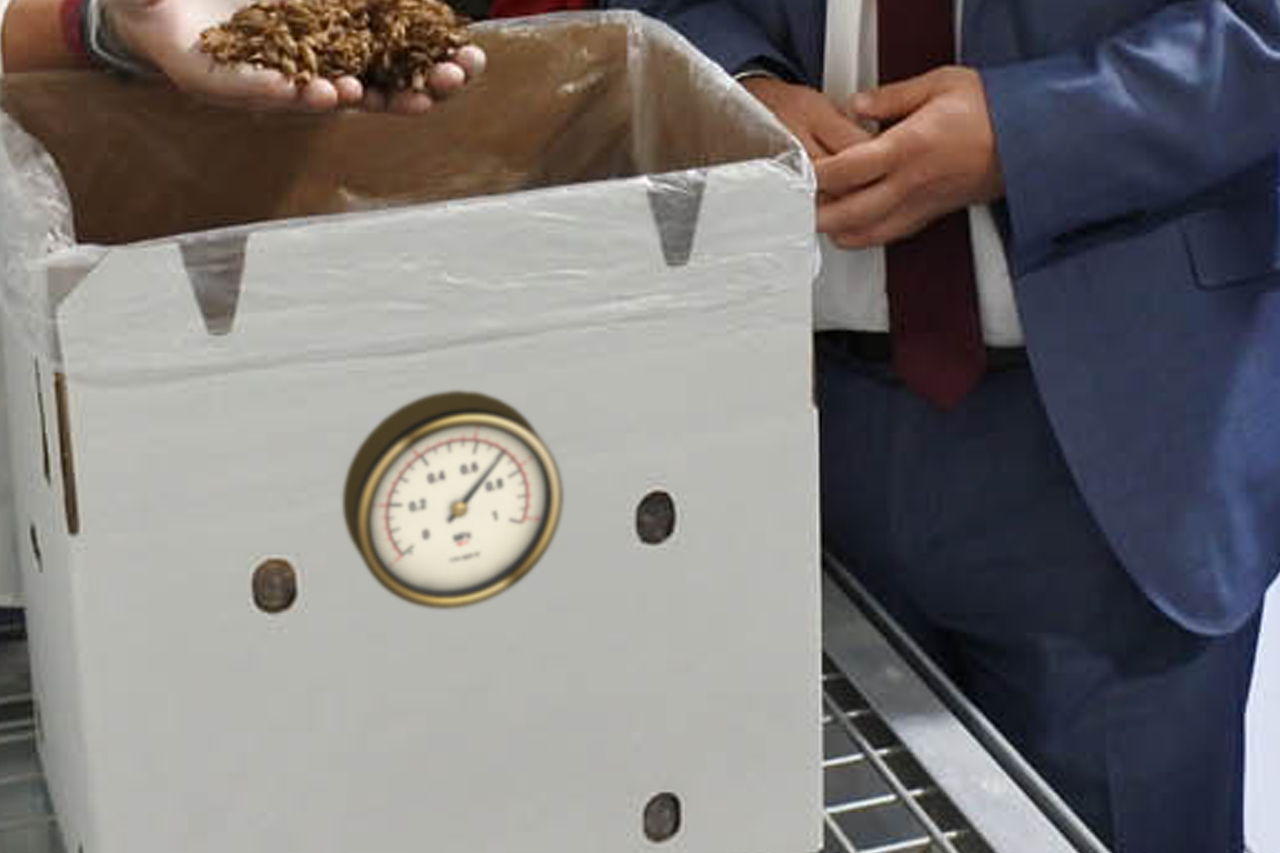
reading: MPa 0.7
